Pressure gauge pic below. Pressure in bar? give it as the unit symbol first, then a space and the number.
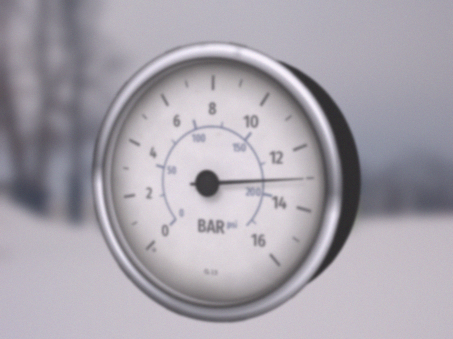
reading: bar 13
